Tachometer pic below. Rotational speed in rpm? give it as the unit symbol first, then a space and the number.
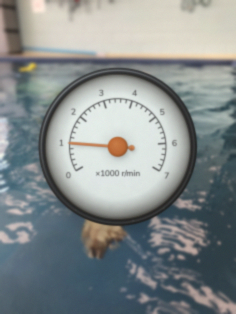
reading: rpm 1000
